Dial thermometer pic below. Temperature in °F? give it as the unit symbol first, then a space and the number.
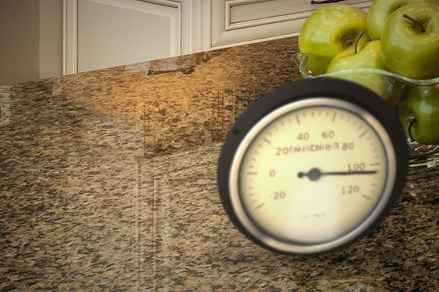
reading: °F 104
